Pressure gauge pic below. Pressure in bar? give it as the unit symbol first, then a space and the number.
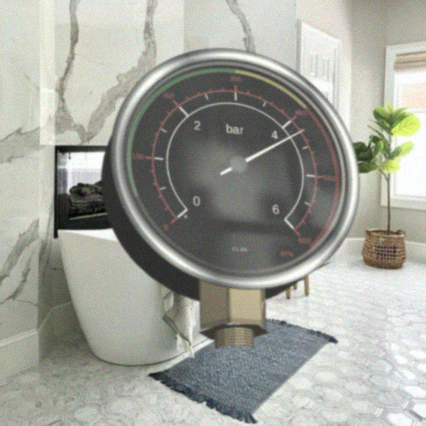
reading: bar 4.25
